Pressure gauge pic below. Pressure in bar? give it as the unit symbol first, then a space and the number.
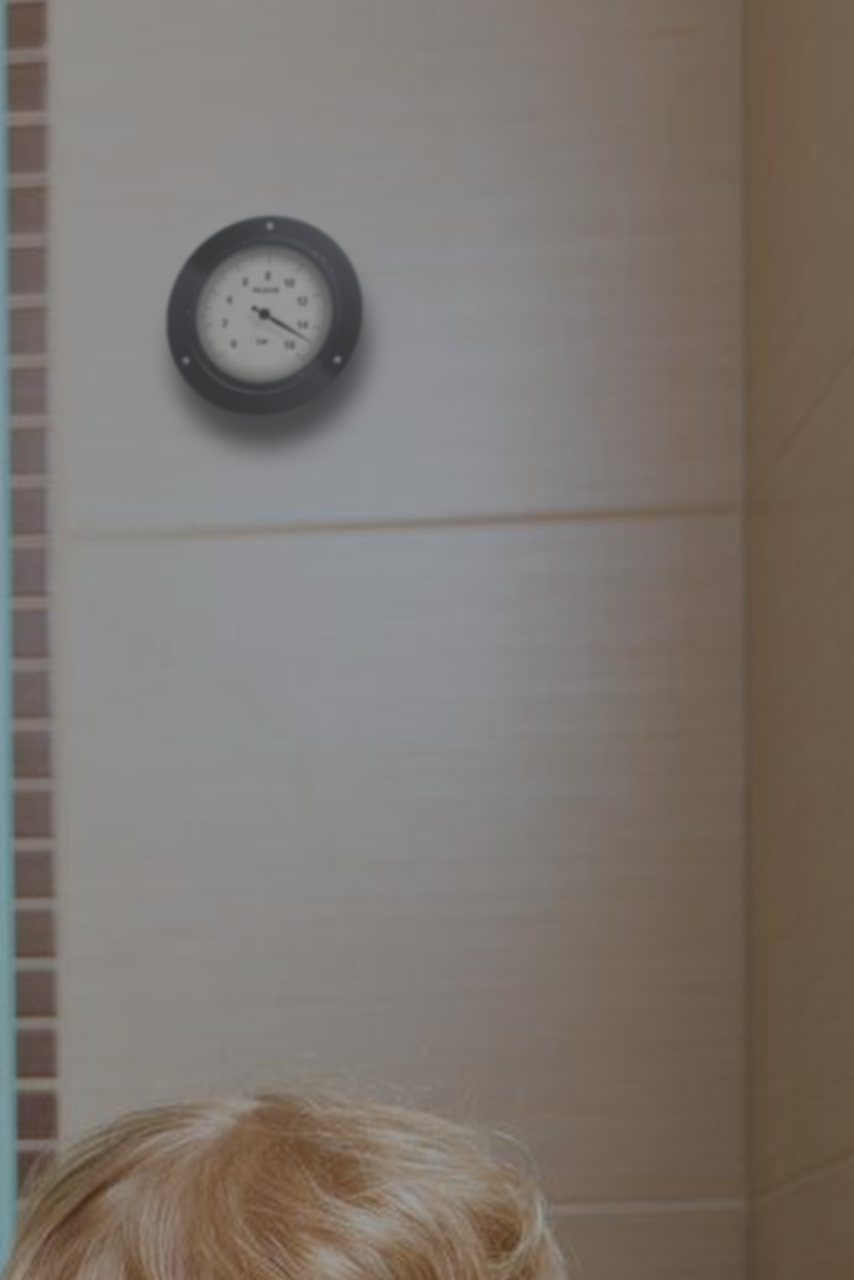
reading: bar 15
